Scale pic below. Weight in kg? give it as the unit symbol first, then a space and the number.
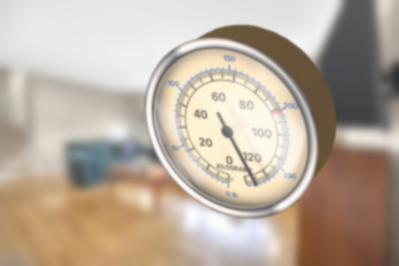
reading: kg 125
